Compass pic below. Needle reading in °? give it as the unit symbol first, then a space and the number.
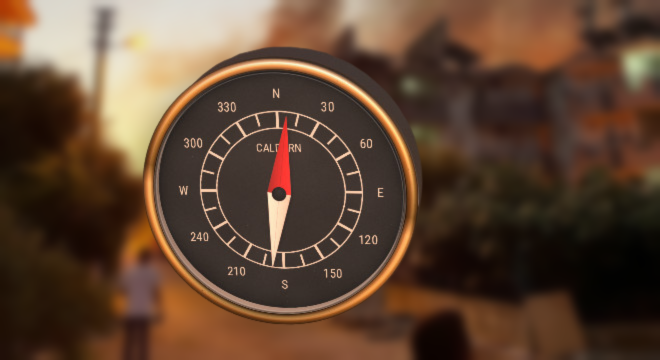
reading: ° 7.5
